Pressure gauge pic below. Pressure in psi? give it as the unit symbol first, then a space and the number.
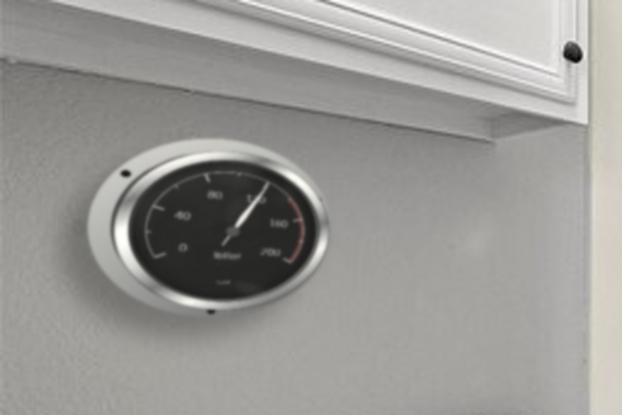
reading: psi 120
